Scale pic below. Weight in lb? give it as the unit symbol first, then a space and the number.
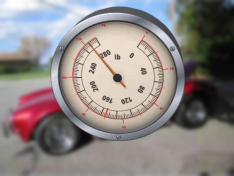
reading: lb 270
